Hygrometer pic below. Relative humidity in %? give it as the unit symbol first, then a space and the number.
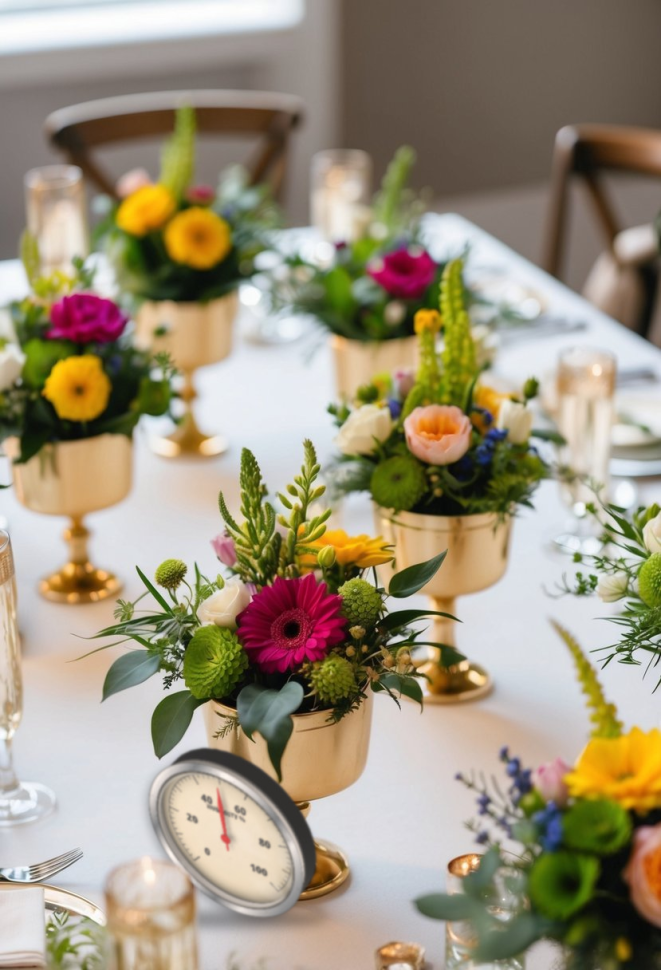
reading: % 50
